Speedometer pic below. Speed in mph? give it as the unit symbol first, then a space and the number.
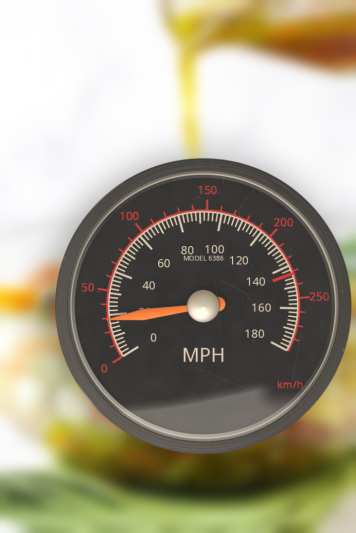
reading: mph 18
